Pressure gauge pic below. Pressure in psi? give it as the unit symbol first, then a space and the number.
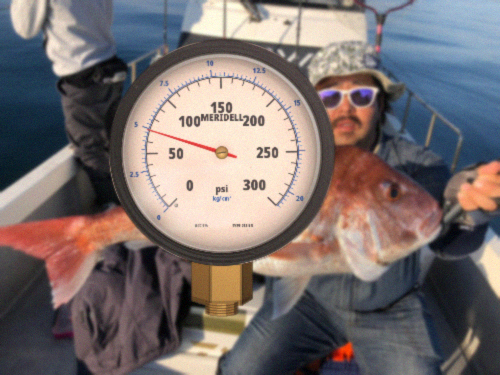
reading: psi 70
